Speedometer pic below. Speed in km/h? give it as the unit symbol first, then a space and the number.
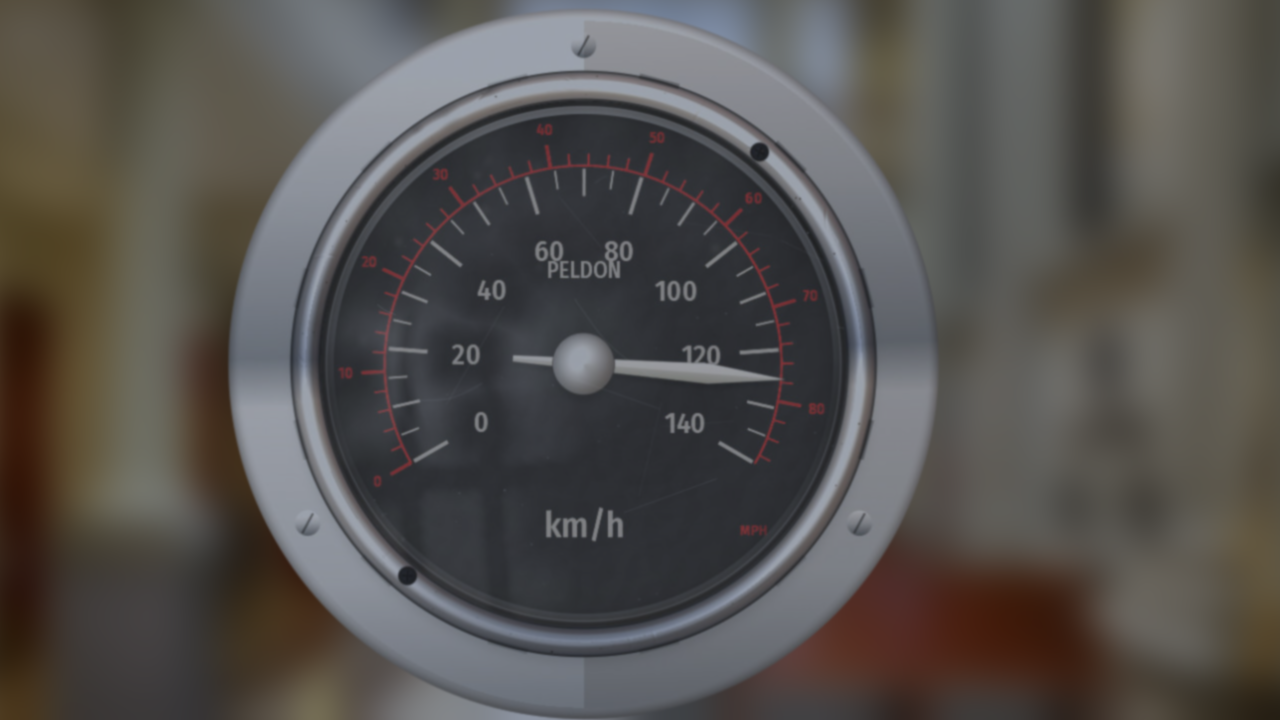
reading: km/h 125
